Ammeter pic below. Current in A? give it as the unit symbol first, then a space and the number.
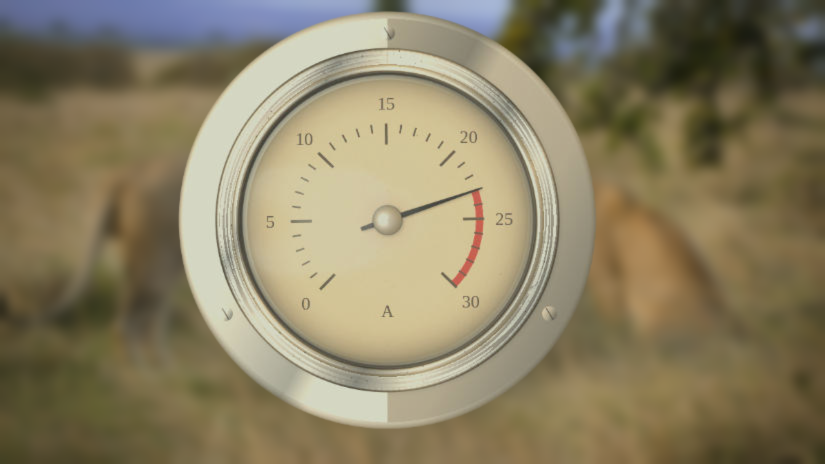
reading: A 23
